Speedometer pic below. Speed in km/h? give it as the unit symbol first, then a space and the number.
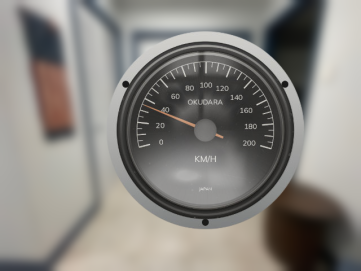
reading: km/h 35
